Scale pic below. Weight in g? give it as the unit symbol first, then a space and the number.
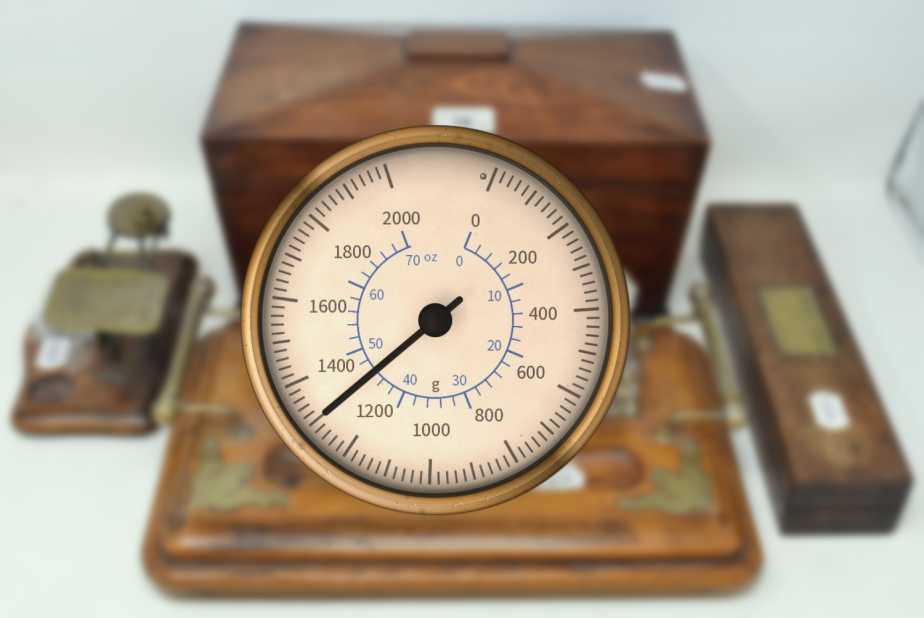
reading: g 1300
